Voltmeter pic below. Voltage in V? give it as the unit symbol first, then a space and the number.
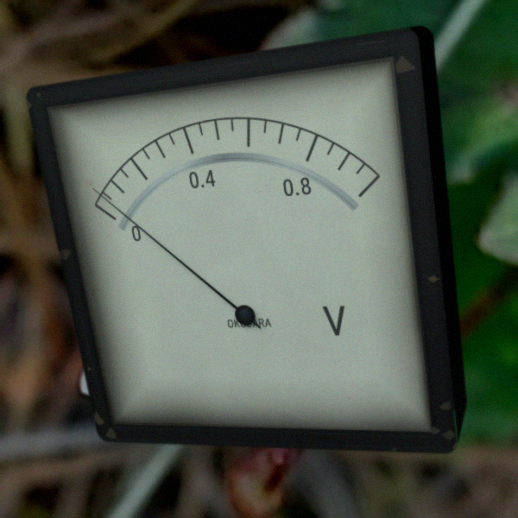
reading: V 0.05
